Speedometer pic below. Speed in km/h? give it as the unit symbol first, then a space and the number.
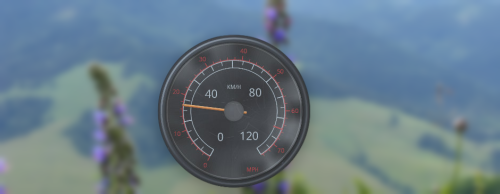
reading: km/h 27.5
